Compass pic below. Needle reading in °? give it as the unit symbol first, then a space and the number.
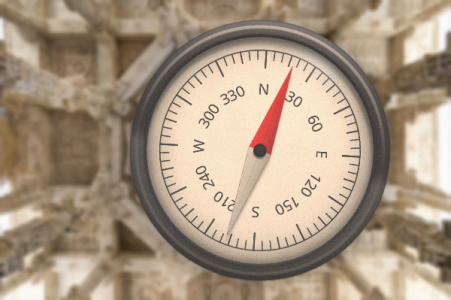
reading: ° 17.5
